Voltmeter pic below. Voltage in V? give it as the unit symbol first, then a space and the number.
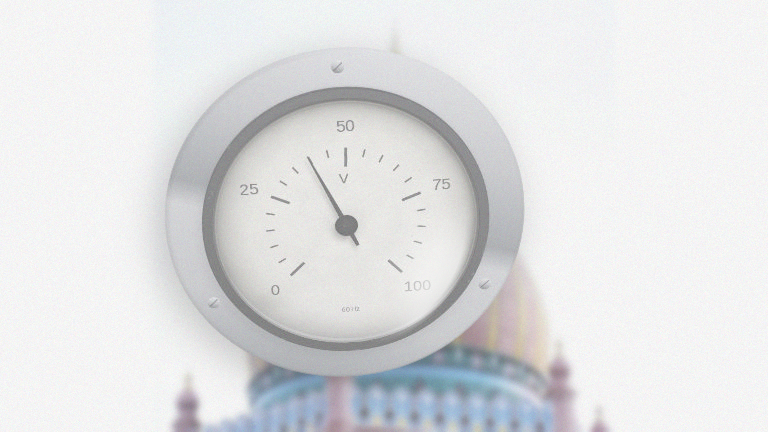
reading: V 40
